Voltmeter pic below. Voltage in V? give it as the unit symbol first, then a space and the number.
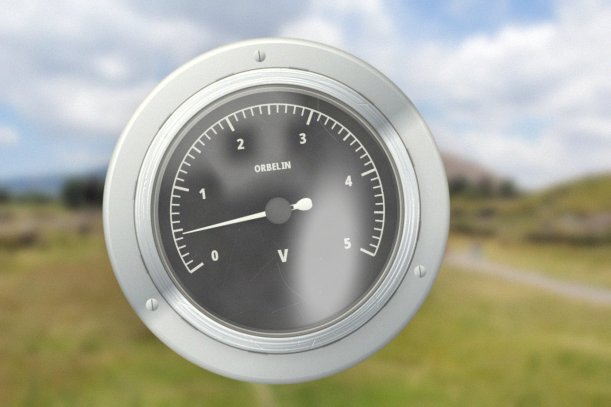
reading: V 0.45
